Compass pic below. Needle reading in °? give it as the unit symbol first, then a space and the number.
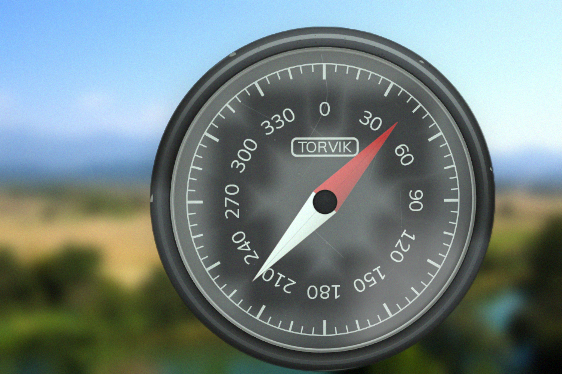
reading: ° 42.5
